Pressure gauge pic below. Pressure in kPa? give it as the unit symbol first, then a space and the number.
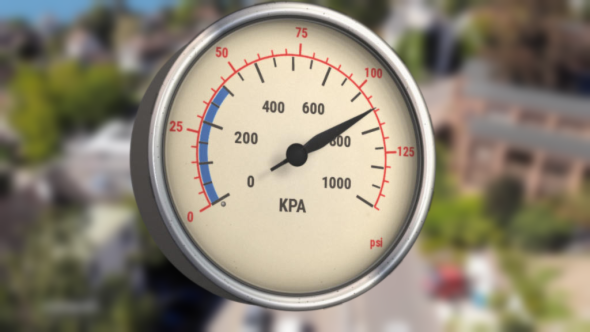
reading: kPa 750
